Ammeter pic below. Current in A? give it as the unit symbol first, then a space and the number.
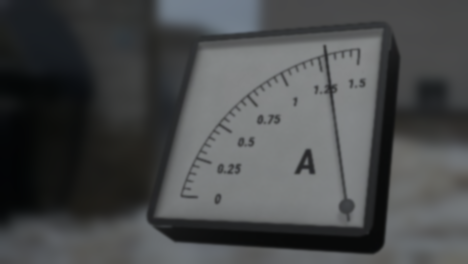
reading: A 1.3
